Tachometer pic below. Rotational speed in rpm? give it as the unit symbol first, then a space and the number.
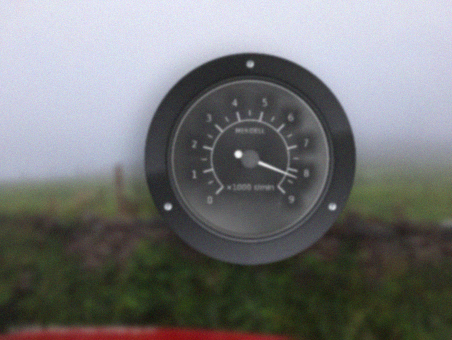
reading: rpm 8250
